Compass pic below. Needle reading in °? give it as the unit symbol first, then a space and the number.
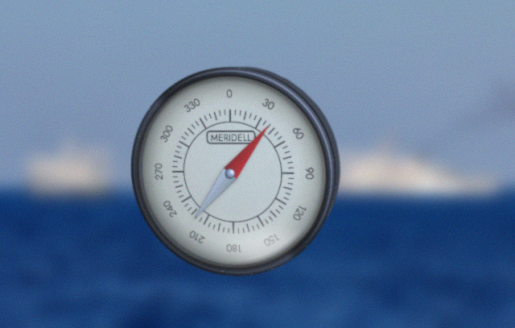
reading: ° 40
